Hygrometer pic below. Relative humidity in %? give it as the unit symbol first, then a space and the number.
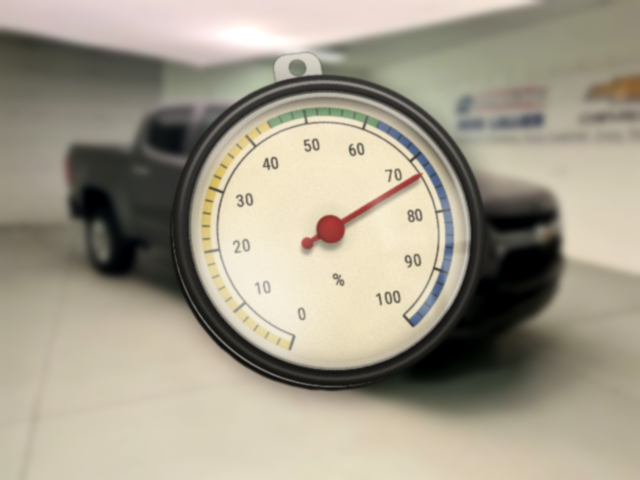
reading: % 73
